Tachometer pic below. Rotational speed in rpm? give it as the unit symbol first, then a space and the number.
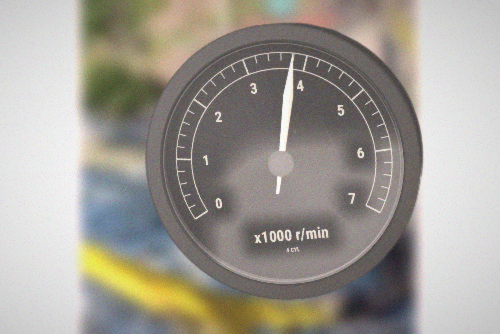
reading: rpm 3800
